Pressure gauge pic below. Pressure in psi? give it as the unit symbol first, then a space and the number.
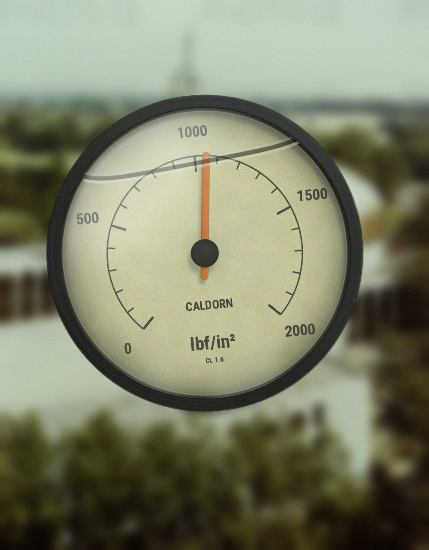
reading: psi 1050
